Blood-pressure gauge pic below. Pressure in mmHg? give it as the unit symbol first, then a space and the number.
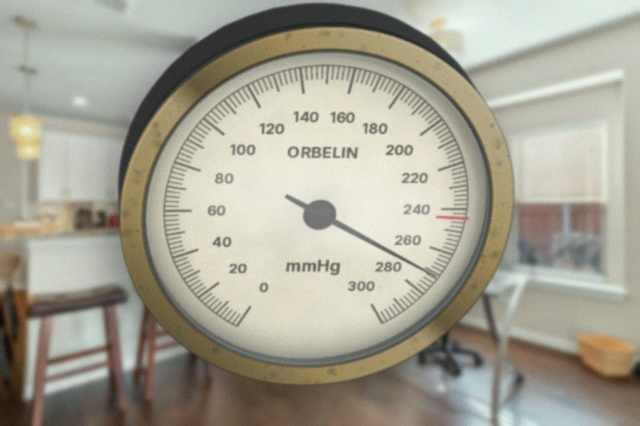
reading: mmHg 270
